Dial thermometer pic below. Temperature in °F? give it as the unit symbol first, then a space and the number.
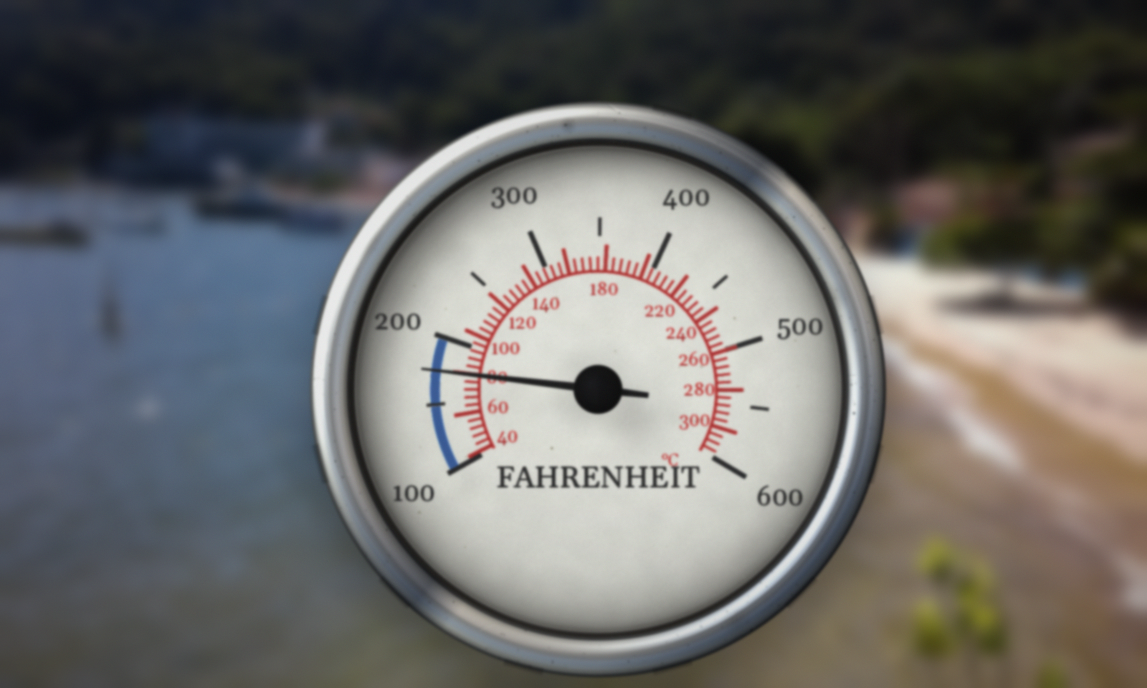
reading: °F 175
